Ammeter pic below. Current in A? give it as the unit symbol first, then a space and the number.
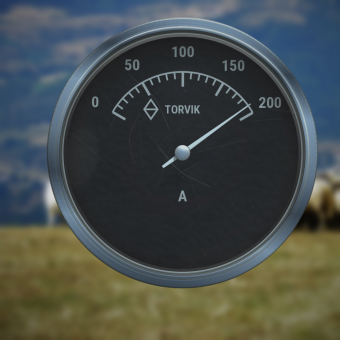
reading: A 190
